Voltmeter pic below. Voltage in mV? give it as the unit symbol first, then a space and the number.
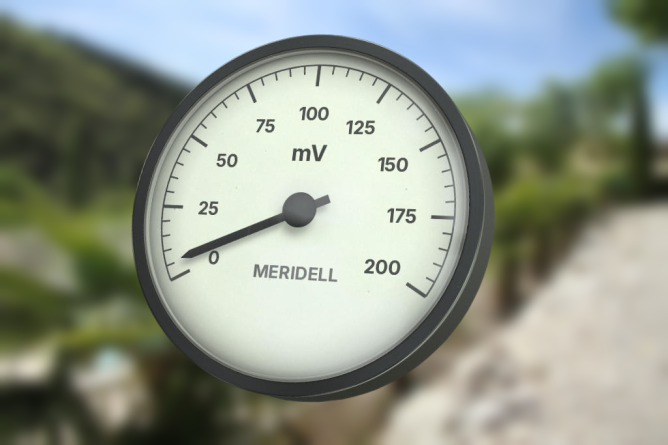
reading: mV 5
